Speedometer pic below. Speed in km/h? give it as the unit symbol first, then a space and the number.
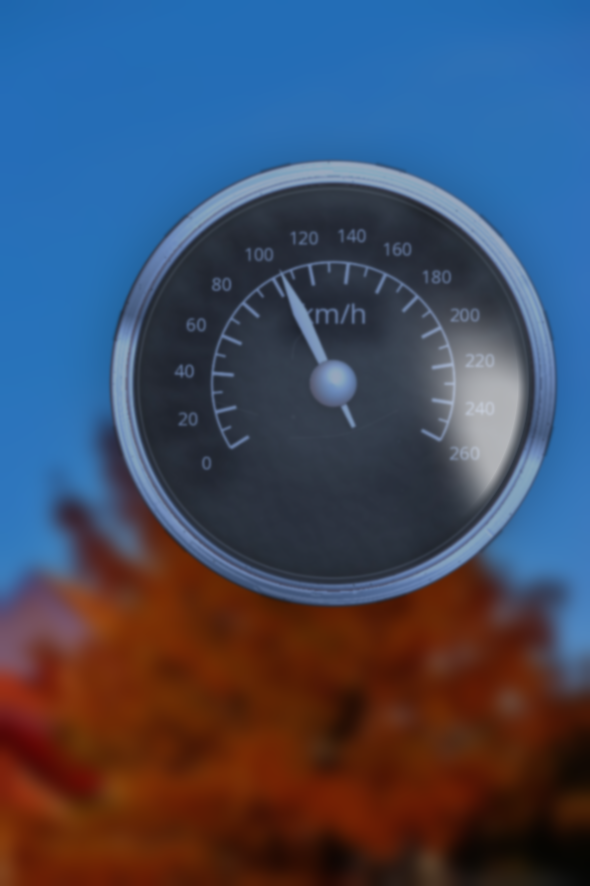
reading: km/h 105
